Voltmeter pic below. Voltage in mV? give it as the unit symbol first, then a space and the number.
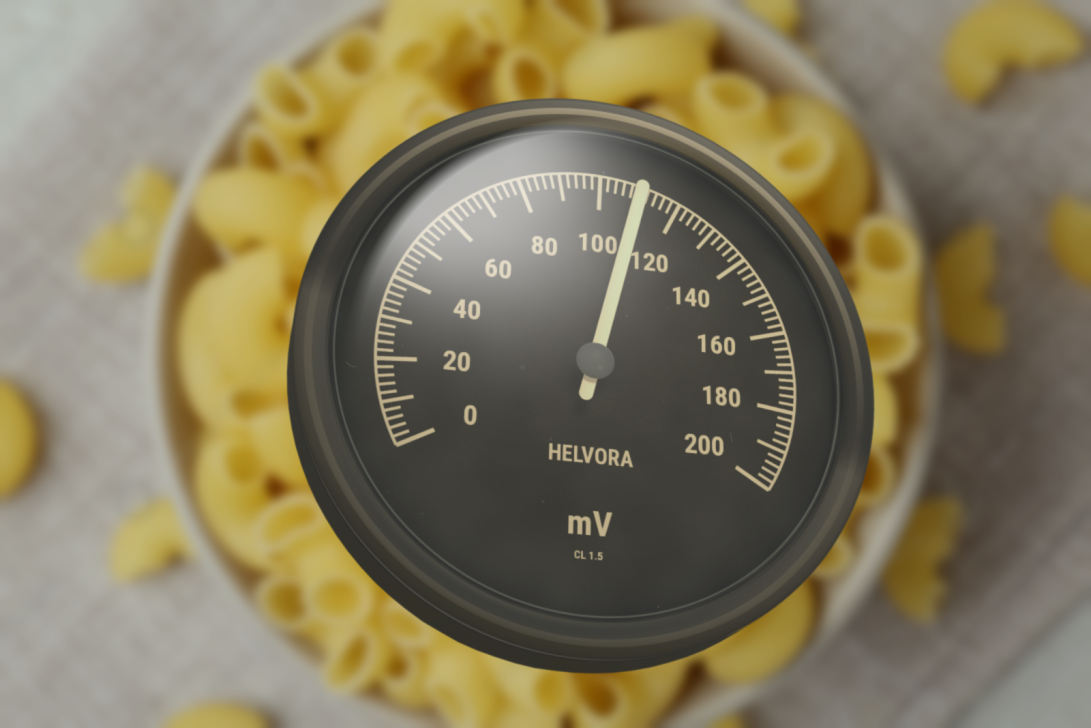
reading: mV 110
